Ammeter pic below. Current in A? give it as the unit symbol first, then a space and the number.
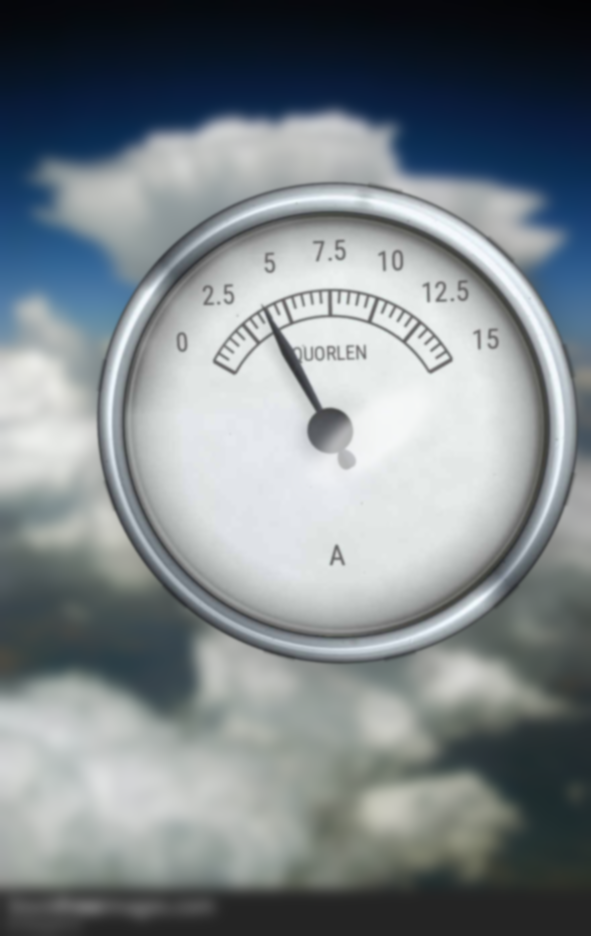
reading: A 4
